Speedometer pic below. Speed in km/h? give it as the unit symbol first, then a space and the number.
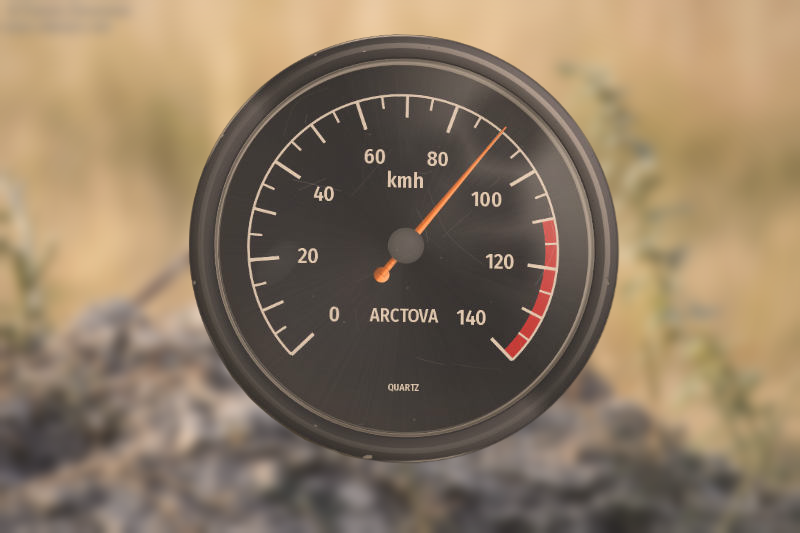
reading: km/h 90
